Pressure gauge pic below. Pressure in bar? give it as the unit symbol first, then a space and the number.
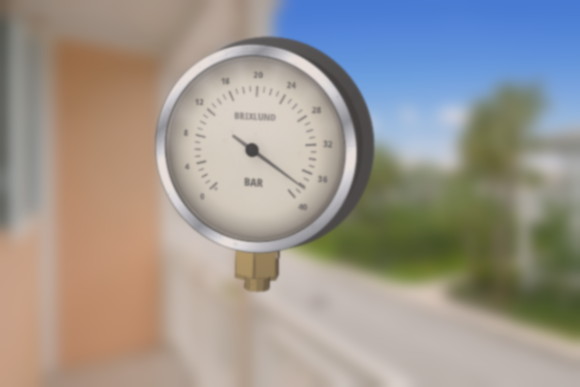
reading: bar 38
